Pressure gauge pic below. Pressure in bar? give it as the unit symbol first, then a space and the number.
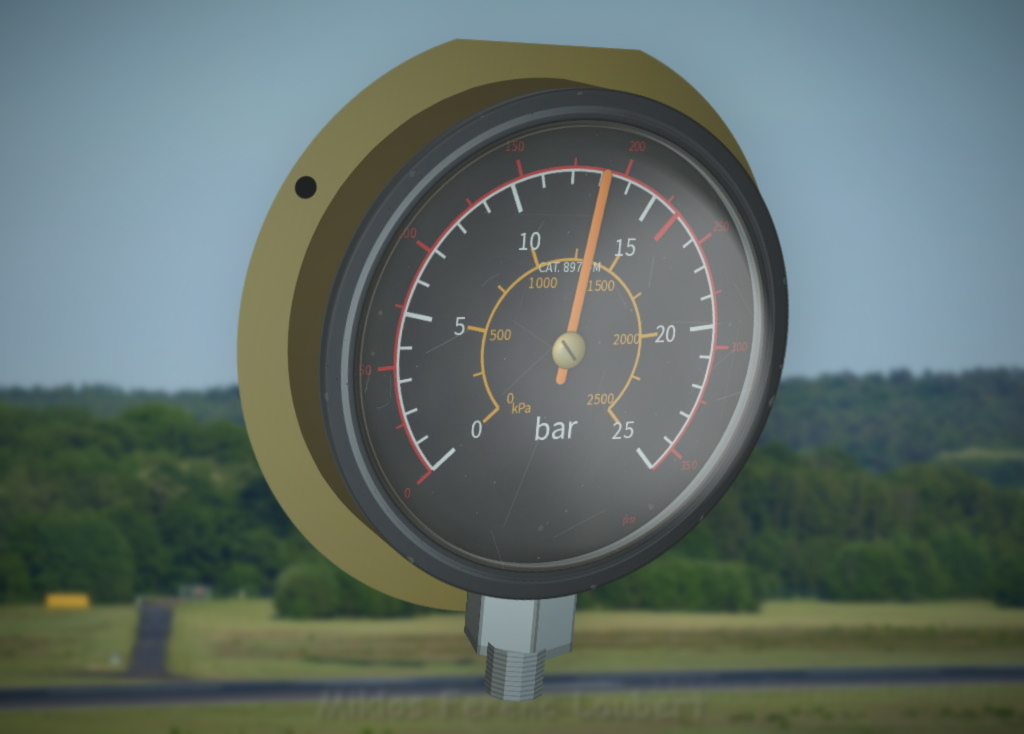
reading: bar 13
